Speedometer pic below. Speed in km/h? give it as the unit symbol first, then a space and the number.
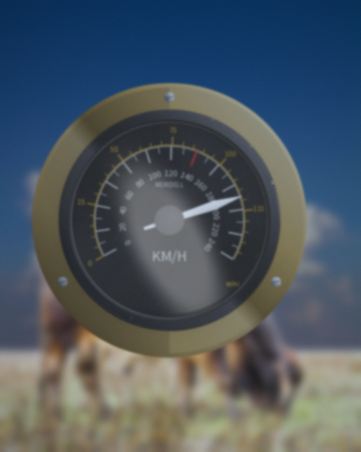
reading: km/h 190
